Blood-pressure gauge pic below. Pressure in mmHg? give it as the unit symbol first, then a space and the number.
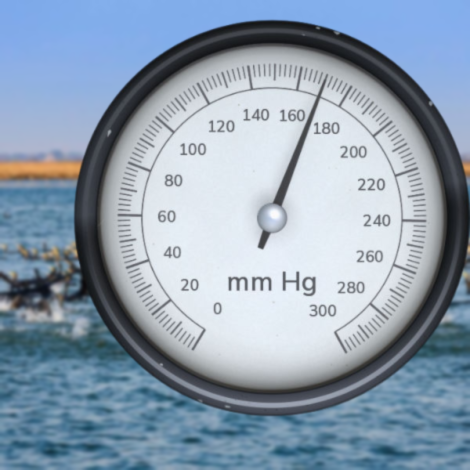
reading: mmHg 170
